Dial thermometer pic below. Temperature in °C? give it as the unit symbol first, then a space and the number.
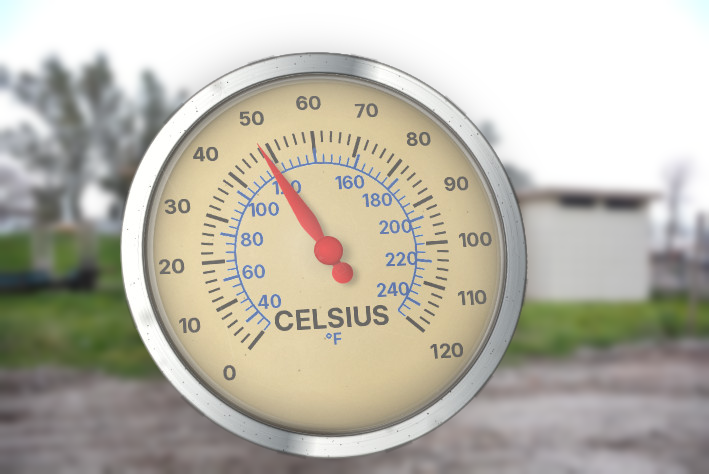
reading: °C 48
